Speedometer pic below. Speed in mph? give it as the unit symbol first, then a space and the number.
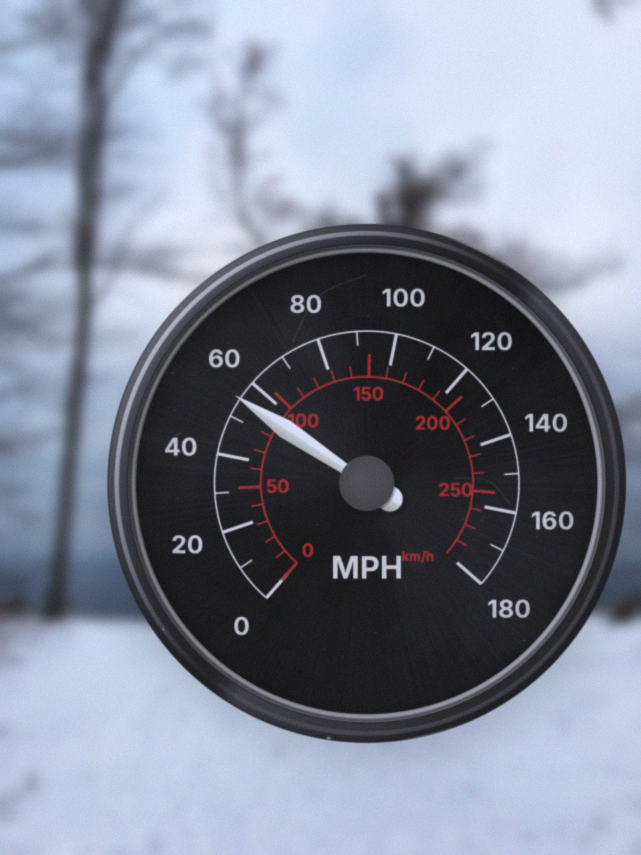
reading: mph 55
